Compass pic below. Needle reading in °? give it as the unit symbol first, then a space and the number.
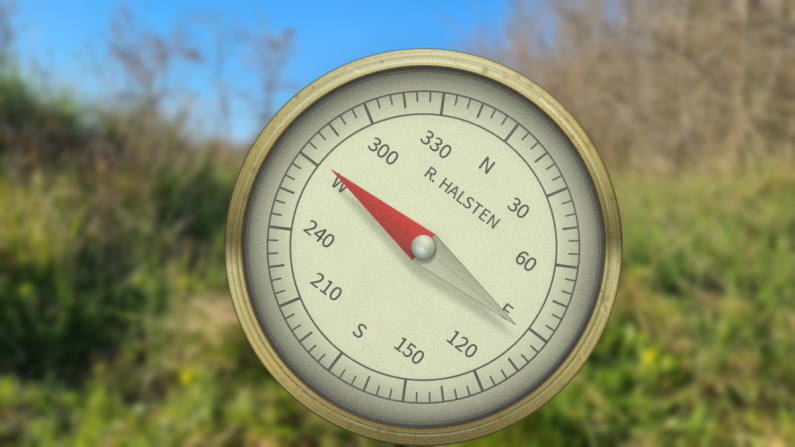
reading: ° 272.5
